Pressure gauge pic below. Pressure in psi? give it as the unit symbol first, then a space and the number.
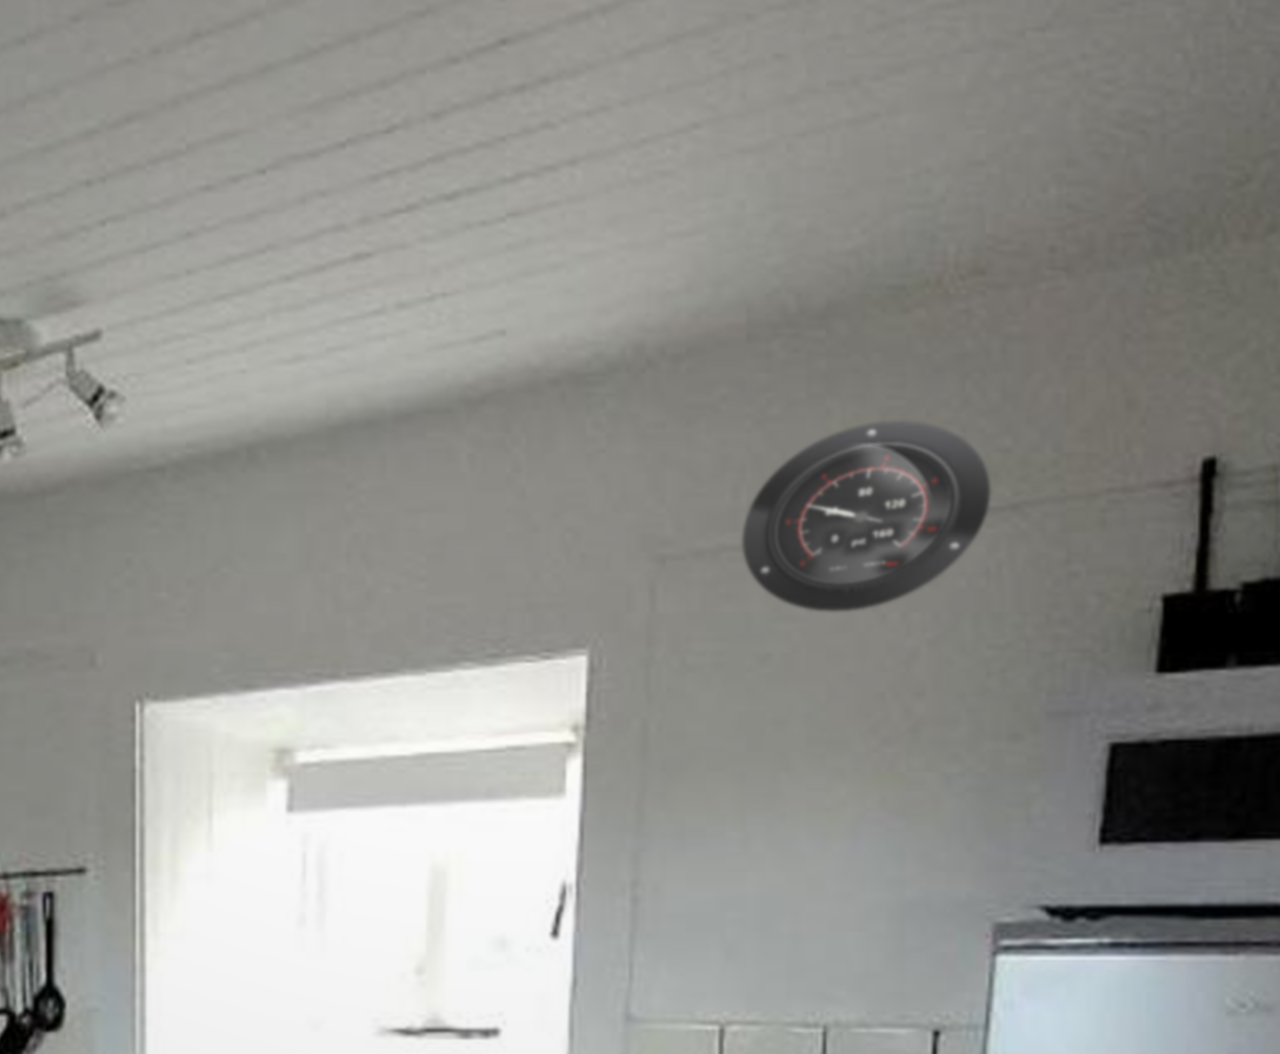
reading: psi 40
